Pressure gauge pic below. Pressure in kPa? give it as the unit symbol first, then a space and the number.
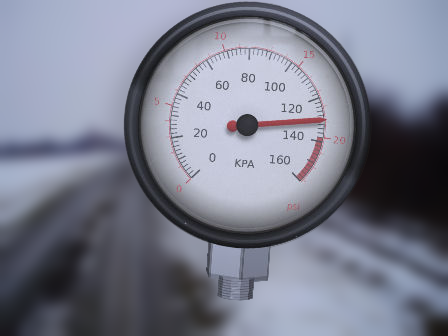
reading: kPa 130
